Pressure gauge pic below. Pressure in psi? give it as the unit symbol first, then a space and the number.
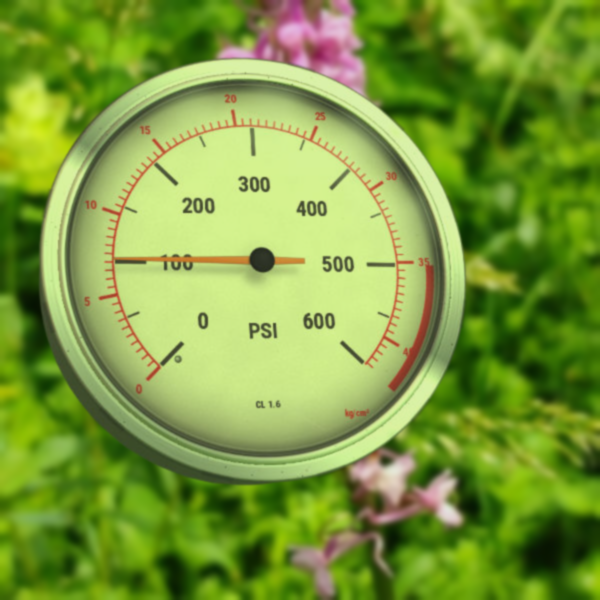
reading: psi 100
